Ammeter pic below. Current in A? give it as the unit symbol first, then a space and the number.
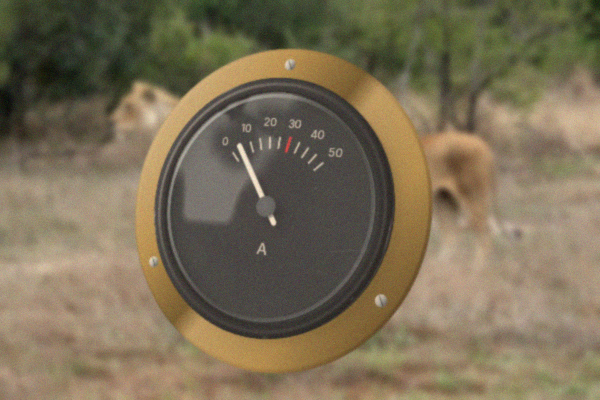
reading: A 5
